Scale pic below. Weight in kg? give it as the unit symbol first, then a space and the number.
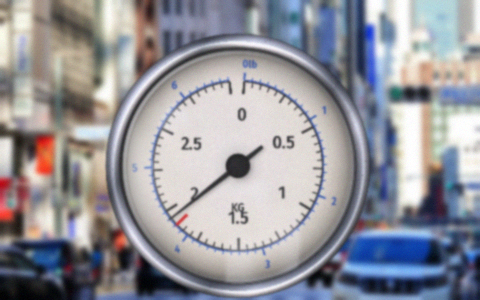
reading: kg 1.95
